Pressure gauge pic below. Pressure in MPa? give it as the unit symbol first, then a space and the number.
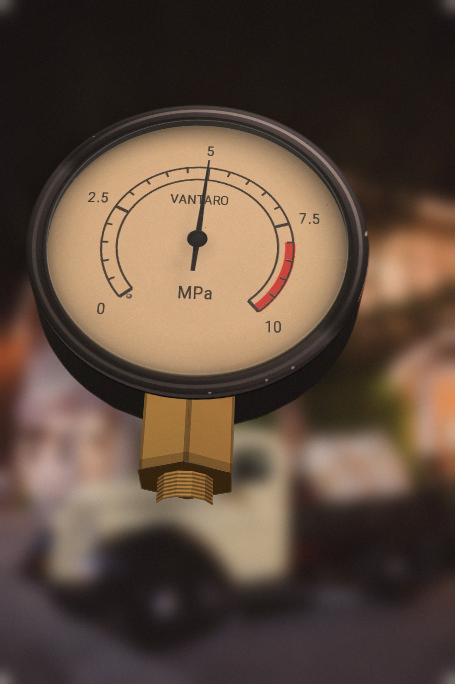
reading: MPa 5
